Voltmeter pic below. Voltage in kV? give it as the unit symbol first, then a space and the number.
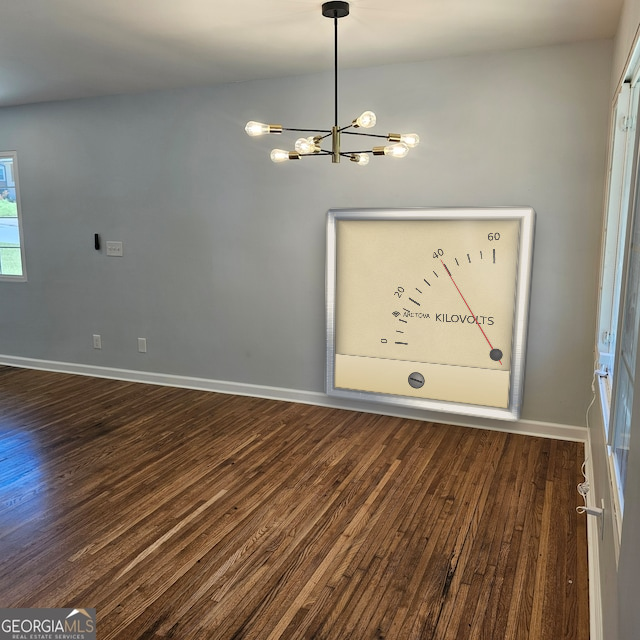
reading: kV 40
